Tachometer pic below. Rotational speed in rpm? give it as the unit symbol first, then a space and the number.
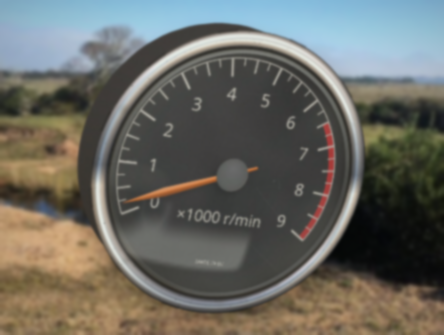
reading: rpm 250
